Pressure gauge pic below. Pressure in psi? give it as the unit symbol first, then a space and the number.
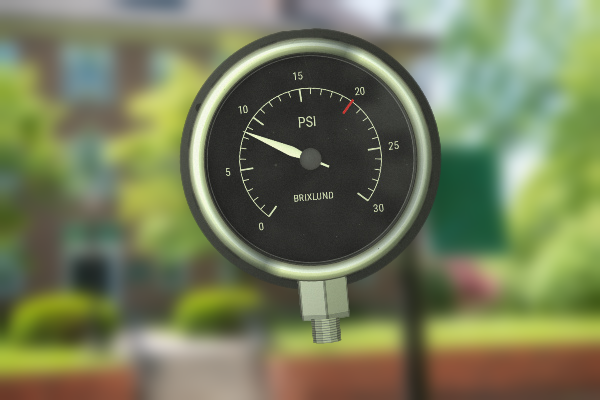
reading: psi 8.5
